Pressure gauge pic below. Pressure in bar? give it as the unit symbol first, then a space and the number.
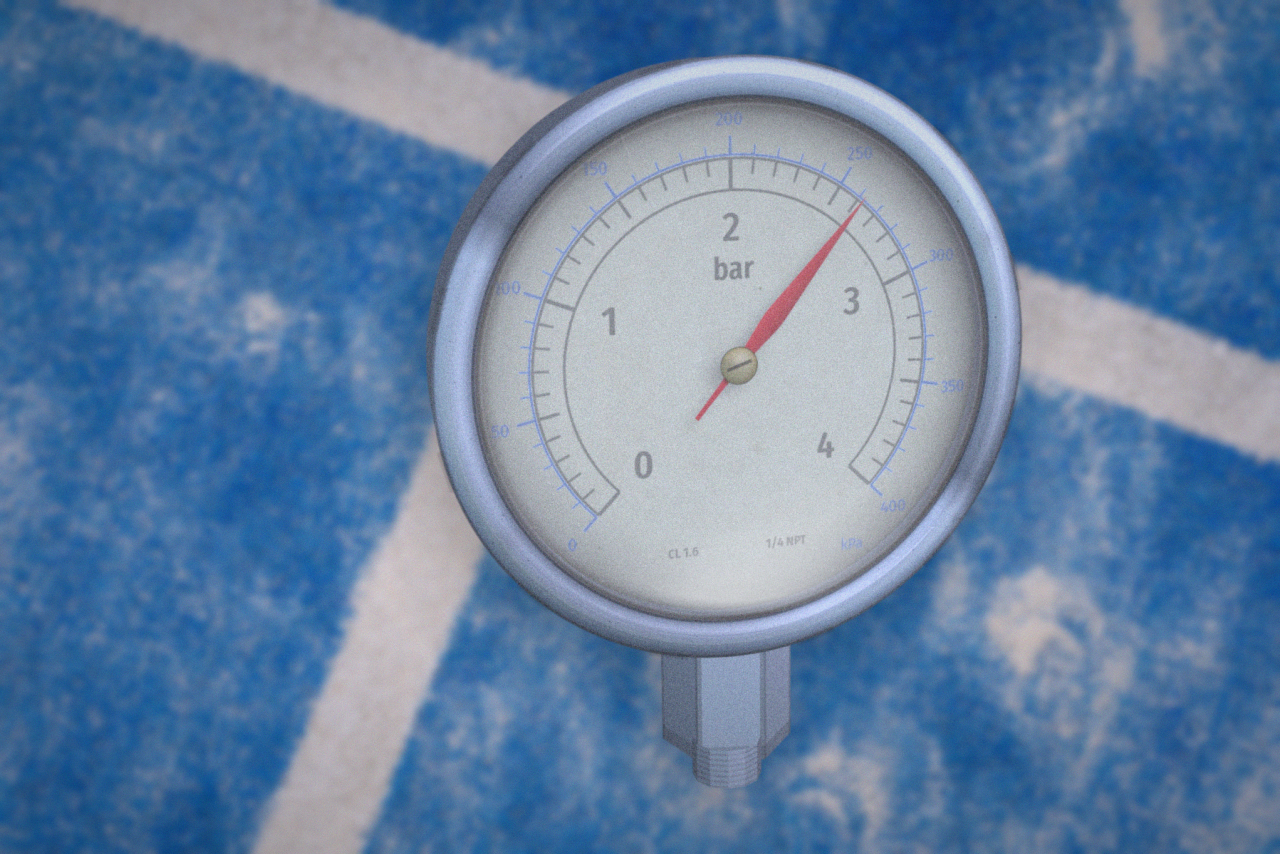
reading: bar 2.6
